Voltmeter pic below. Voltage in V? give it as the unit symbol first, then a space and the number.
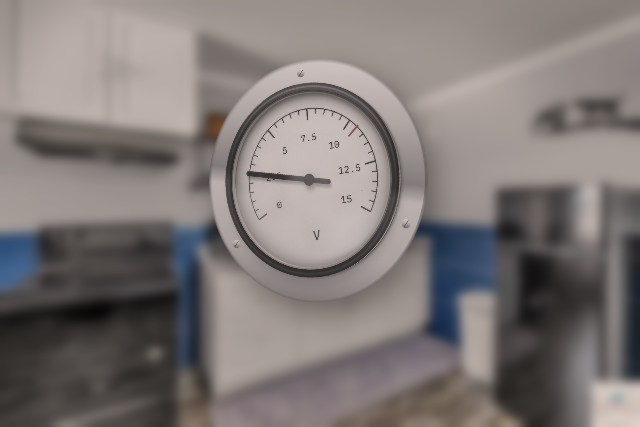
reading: V 2.5
